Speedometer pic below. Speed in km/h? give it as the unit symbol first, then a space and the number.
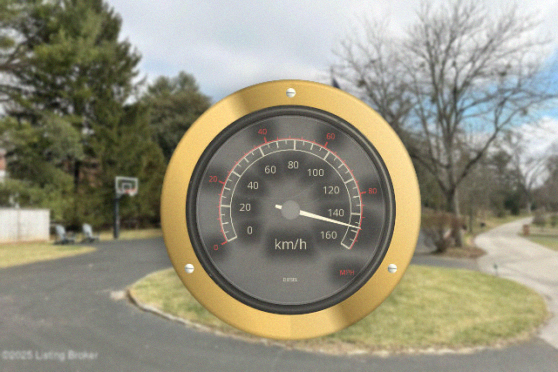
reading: km/h 147.5
